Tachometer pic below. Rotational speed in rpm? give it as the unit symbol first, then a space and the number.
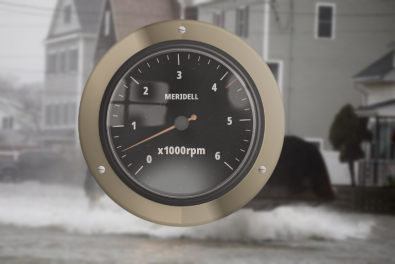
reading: rpm 500
